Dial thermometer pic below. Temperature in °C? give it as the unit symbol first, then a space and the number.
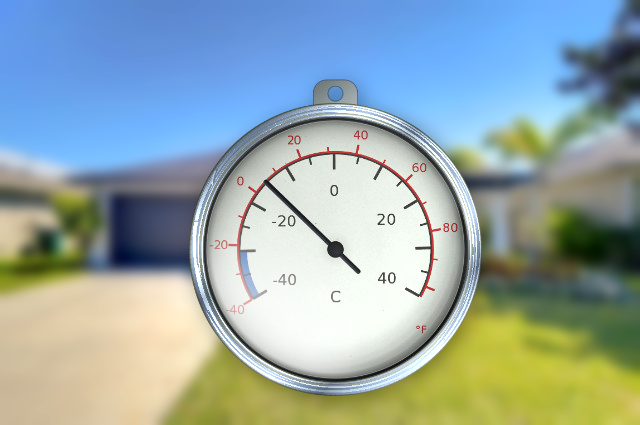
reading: °C -15
